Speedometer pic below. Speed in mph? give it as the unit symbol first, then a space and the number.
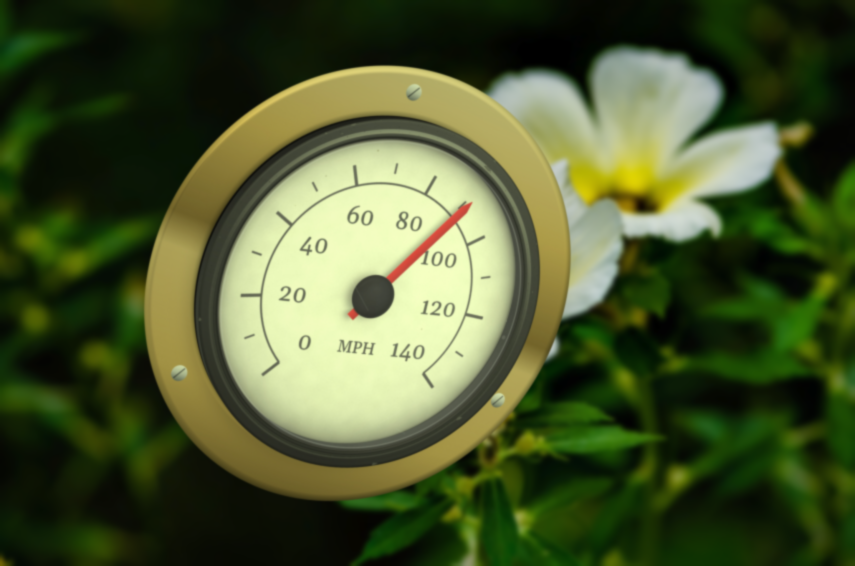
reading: mph 90
